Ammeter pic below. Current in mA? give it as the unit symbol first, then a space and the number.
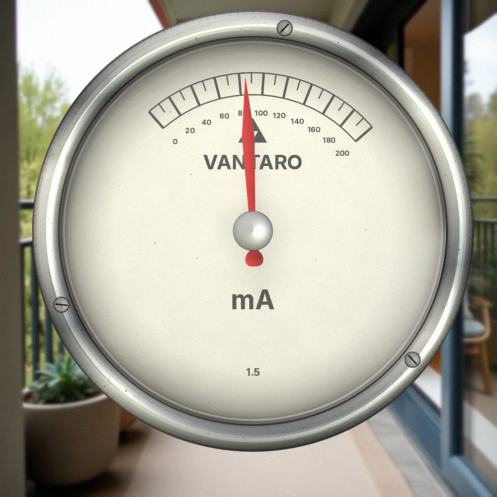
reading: mA 85
